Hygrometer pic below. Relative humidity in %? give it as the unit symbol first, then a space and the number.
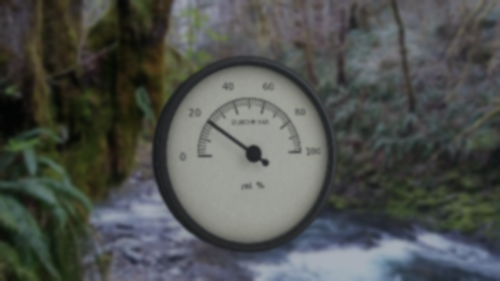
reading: % 20
